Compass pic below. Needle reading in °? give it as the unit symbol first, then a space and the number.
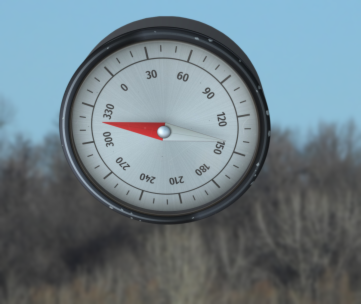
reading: ° 320
